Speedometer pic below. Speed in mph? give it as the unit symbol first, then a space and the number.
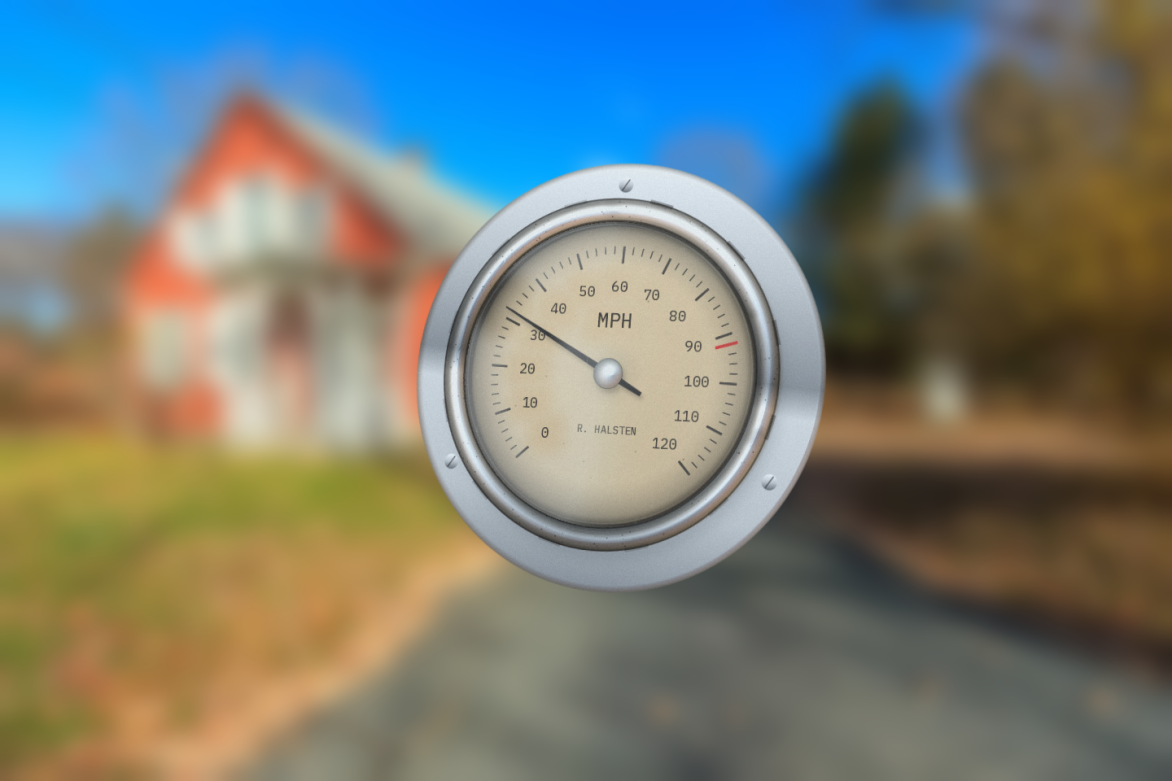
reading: mph 32
